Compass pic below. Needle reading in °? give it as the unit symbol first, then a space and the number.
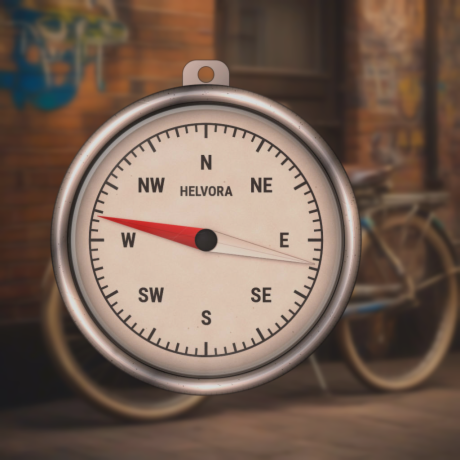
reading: ° 282.5
